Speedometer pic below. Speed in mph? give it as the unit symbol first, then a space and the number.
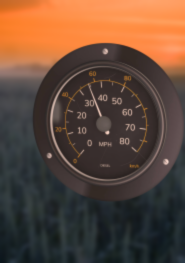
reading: mph 35
